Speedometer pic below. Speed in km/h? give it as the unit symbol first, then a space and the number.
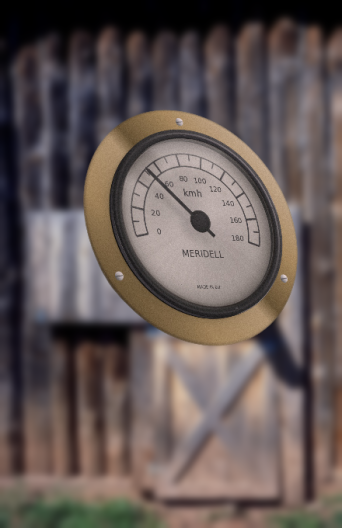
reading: km/h 50
